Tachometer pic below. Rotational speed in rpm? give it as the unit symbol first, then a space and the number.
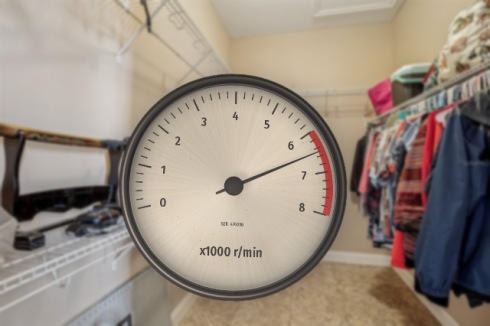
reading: rpm 6500
